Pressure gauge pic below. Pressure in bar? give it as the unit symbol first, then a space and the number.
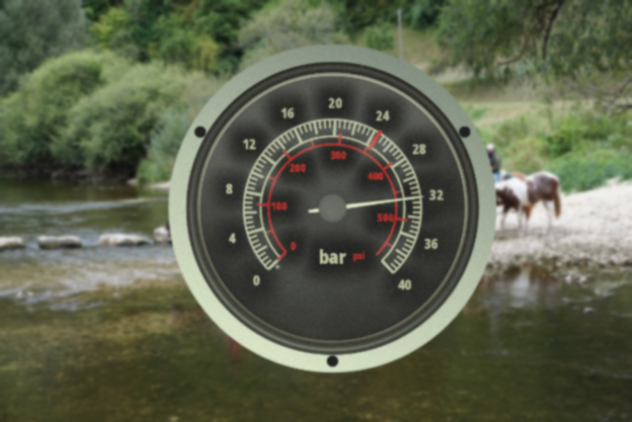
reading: bar 32
